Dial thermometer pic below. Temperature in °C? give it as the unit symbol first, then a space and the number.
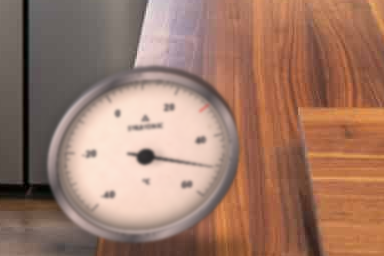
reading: °C 50
